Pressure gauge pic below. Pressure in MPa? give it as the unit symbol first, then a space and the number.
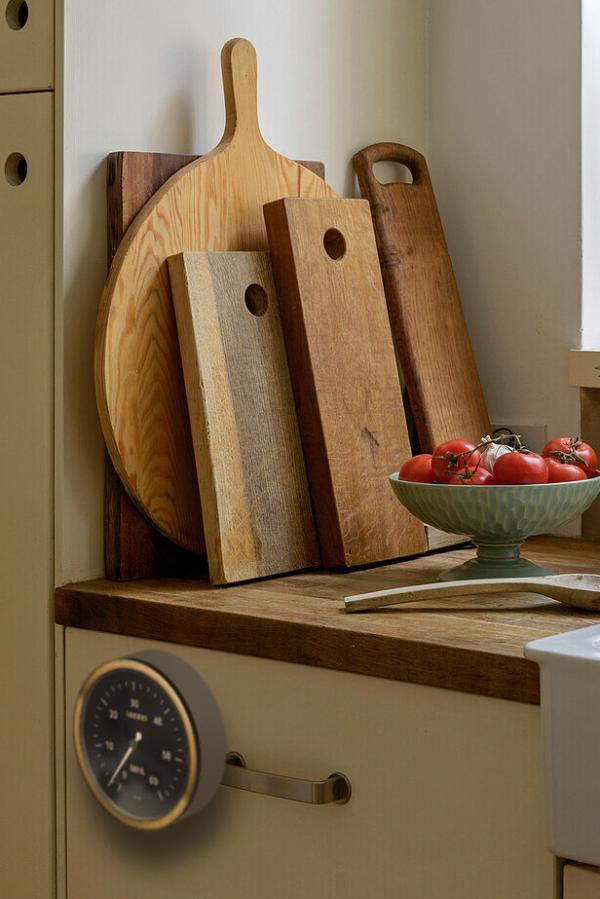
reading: MPa 2
